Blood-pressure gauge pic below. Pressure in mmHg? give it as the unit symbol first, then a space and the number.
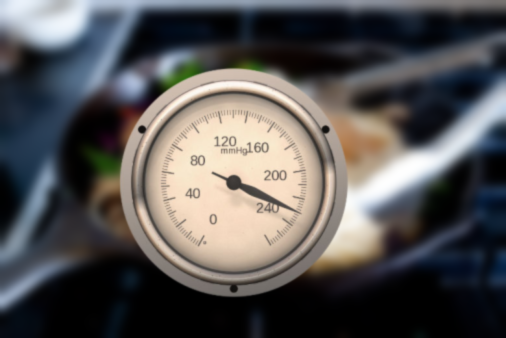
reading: mmHg 230
